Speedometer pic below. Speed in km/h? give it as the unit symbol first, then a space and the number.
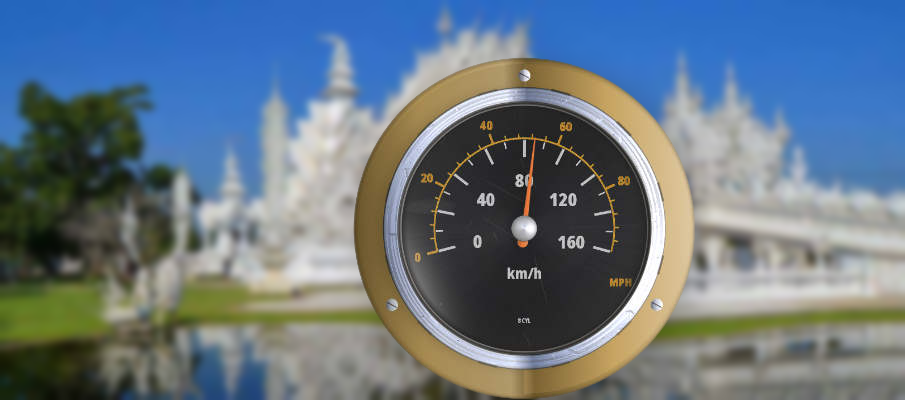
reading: km/h 85
